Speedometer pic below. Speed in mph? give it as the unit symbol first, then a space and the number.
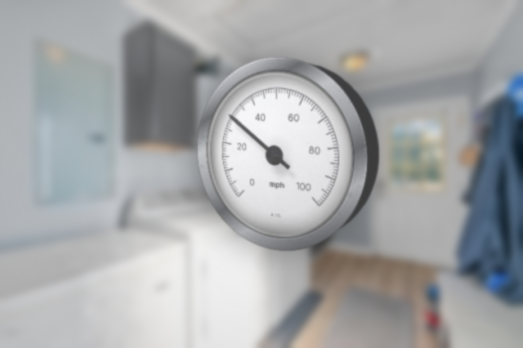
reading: mph 30
